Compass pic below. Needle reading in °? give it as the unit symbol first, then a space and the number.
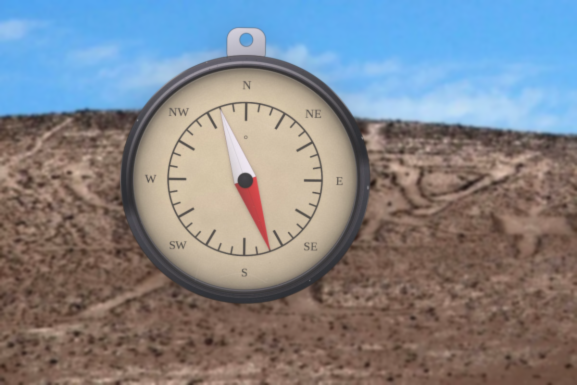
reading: ° 160
